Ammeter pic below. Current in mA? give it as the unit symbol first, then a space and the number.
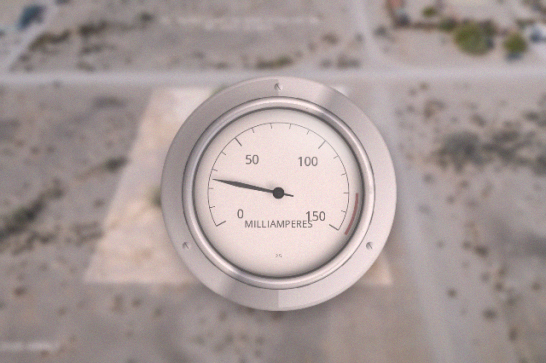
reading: mA 25
